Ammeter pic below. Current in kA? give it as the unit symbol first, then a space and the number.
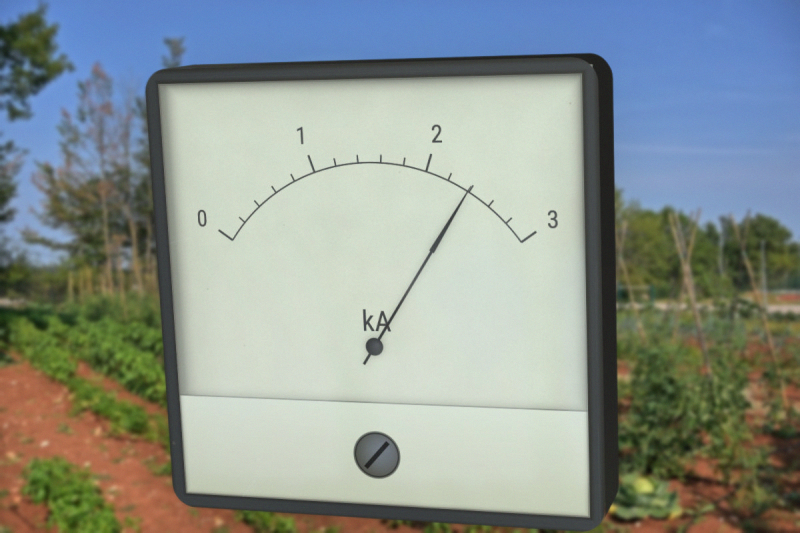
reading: kA 2.4
